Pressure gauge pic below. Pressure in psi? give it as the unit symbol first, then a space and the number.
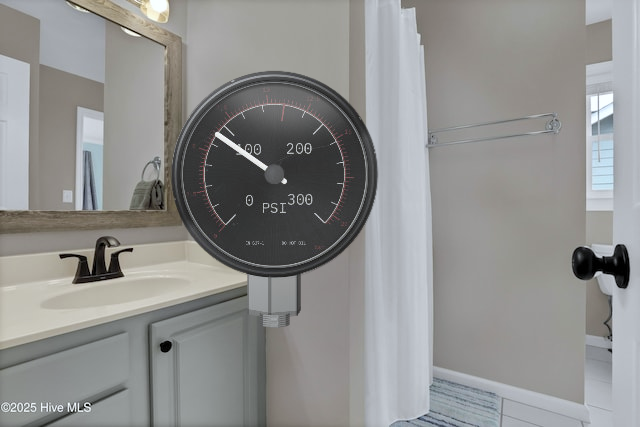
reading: psi 90
